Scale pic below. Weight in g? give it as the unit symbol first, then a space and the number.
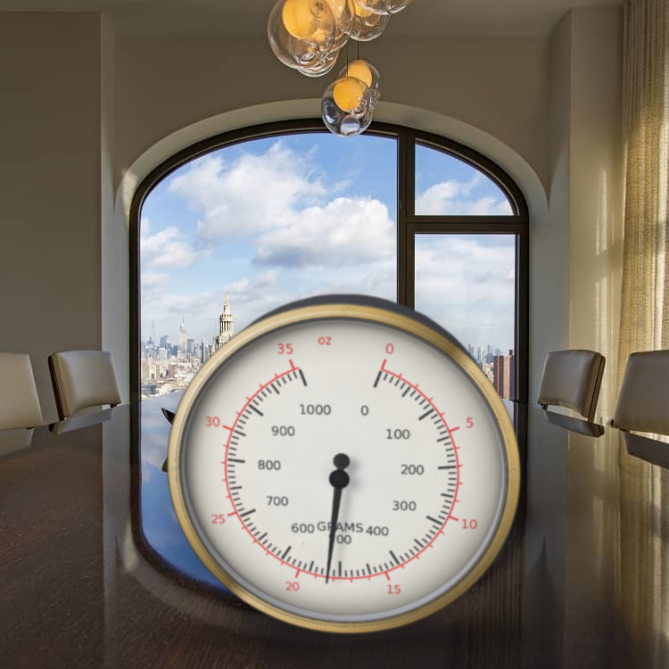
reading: g 520
